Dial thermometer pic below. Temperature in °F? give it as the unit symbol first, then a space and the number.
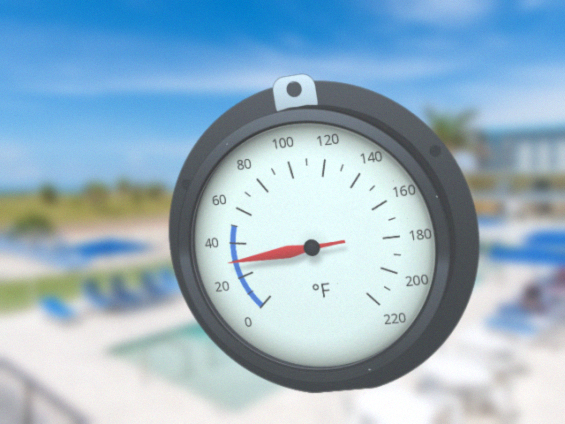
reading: °F 30
